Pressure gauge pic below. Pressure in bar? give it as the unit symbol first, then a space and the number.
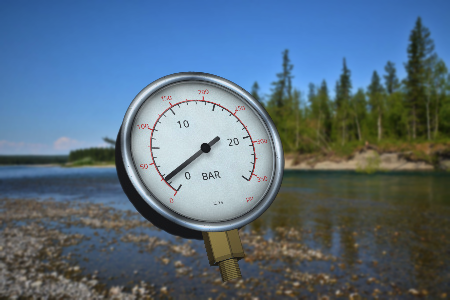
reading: bar 1.5
